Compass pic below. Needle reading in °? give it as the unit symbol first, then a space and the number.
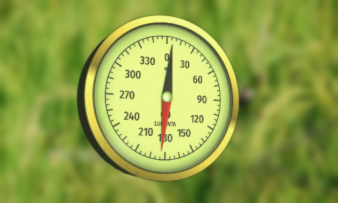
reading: ° 185
